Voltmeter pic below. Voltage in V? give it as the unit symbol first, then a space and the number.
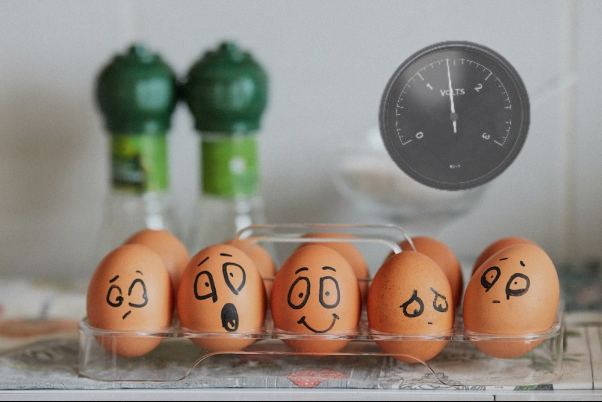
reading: V 1.4
